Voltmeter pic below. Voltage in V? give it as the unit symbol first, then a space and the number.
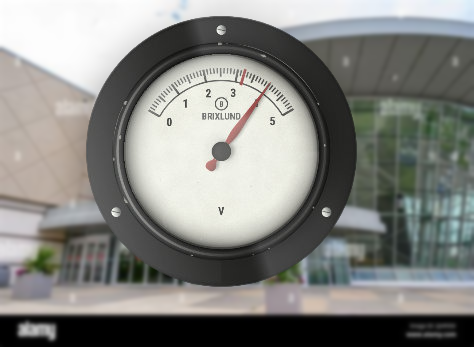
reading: V 4
